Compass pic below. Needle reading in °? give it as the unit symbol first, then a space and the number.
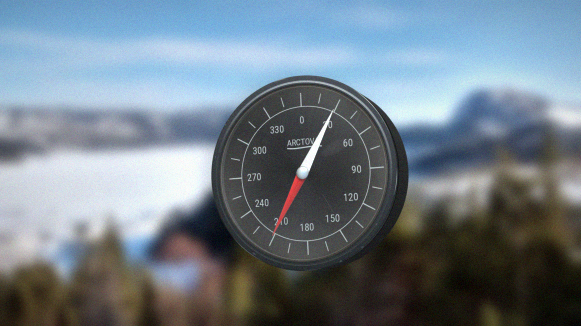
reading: ° 210
